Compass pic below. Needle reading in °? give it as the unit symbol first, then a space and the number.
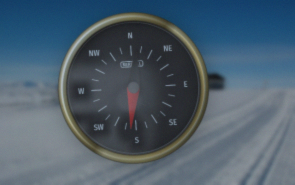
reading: ° 187.5
